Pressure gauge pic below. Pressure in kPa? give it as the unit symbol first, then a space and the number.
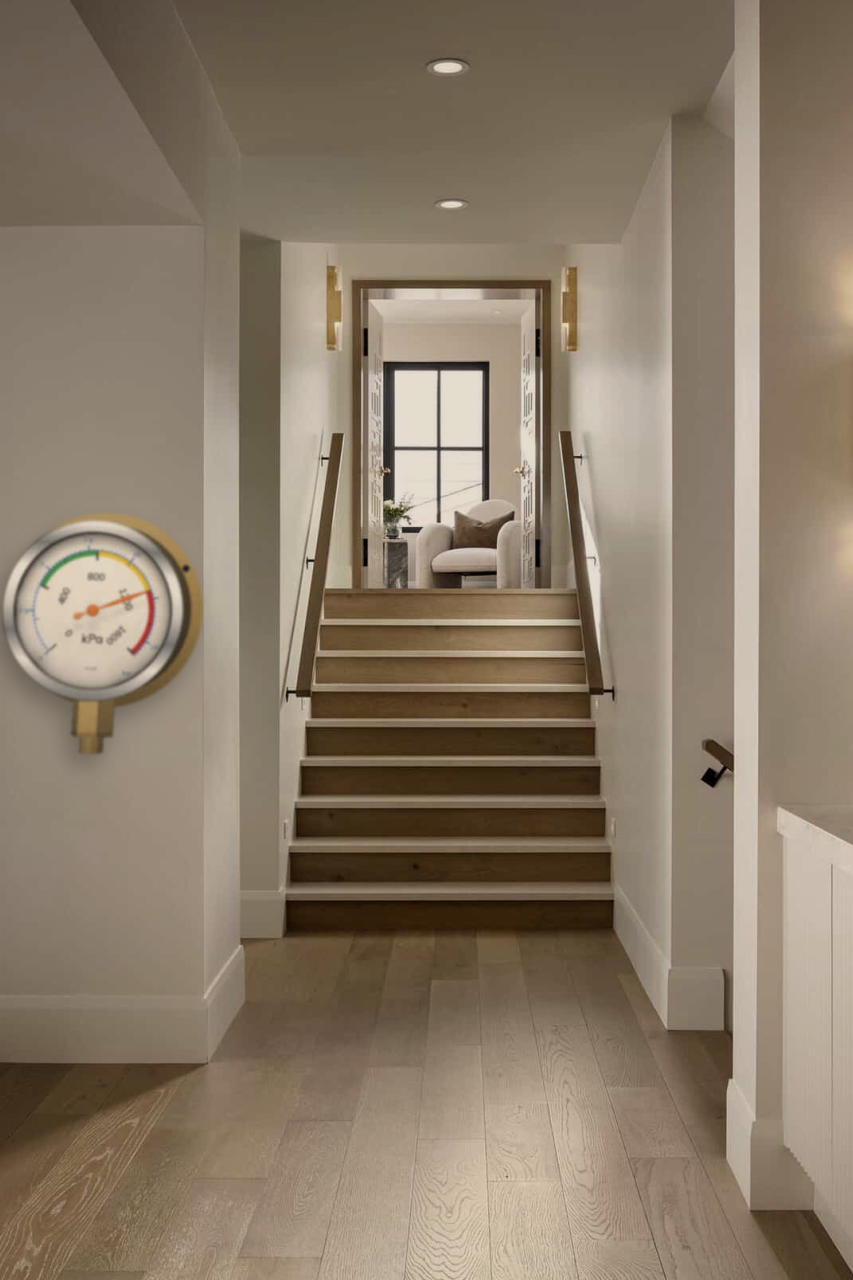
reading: kPa 1200
